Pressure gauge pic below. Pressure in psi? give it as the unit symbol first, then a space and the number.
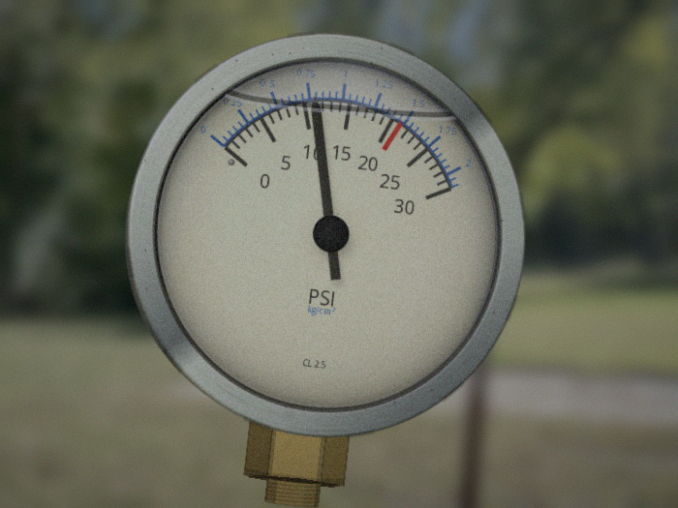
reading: psi 11
